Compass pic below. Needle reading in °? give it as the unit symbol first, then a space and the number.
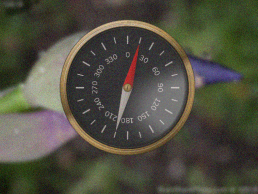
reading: ° 15
